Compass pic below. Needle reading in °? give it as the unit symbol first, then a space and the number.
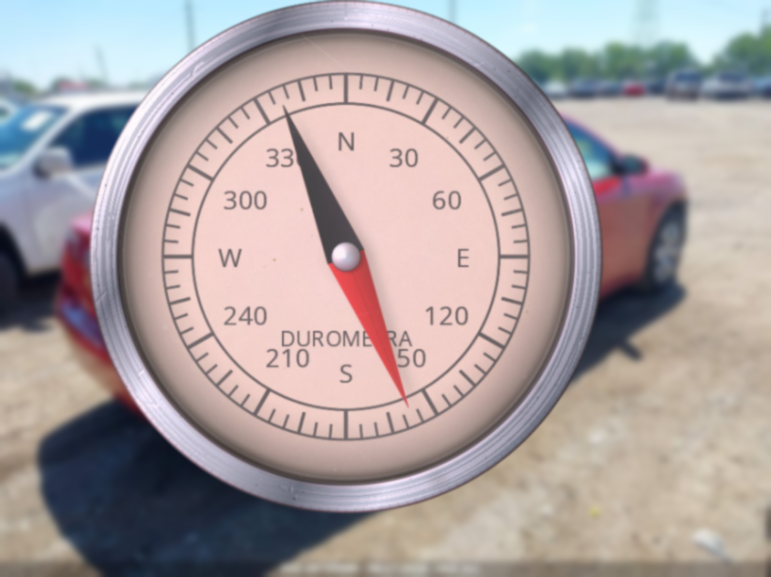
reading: ° 157.5
